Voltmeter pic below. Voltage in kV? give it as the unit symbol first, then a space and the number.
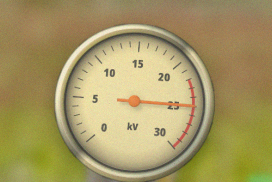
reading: kV 25
